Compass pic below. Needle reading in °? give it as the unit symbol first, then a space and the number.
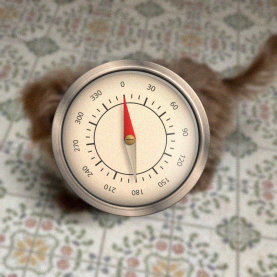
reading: ° 0
